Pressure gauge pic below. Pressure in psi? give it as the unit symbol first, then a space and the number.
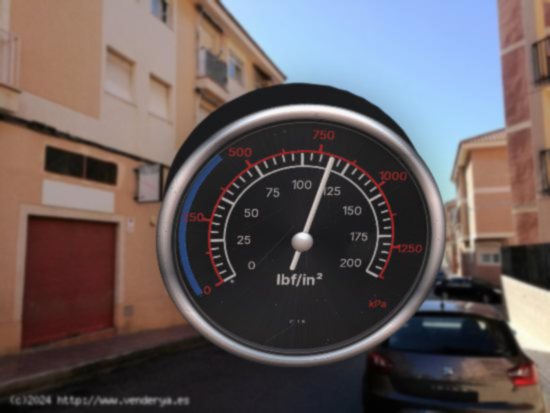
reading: psi 115
